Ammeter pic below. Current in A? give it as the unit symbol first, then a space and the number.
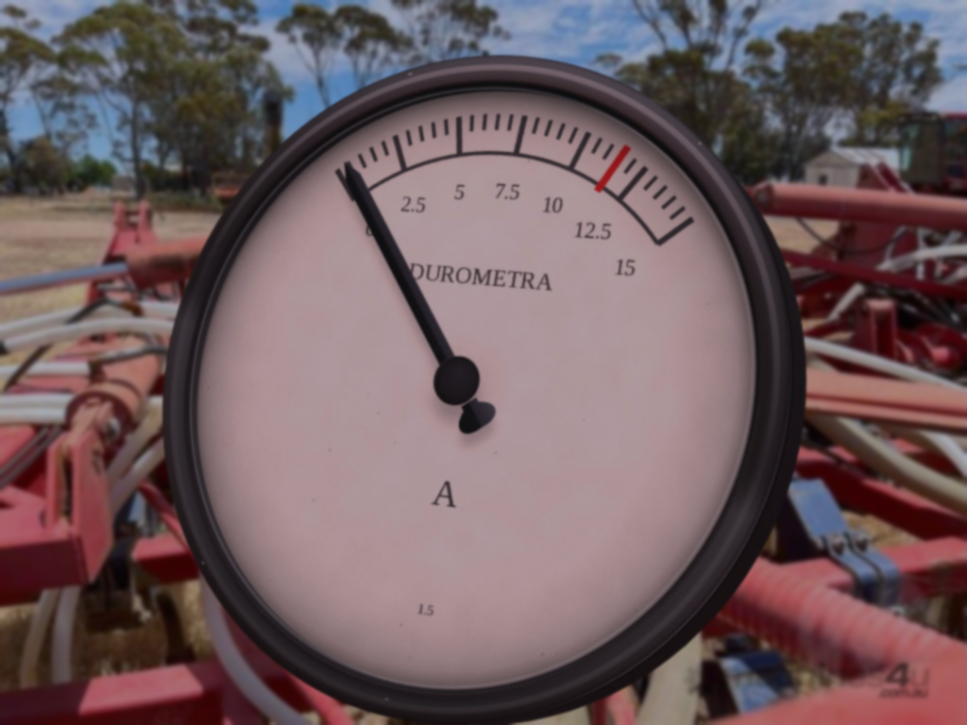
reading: A 0.5
